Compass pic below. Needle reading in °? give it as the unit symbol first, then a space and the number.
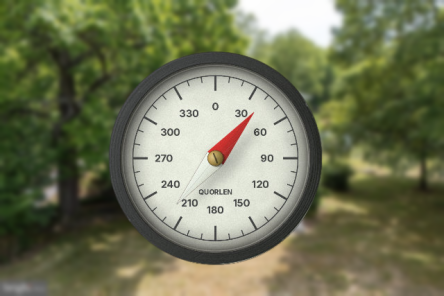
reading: ° 40
